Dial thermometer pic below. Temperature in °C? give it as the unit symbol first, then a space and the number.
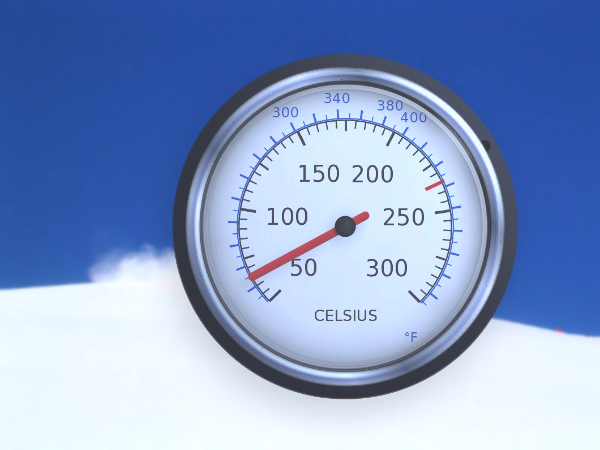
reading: °C 65
